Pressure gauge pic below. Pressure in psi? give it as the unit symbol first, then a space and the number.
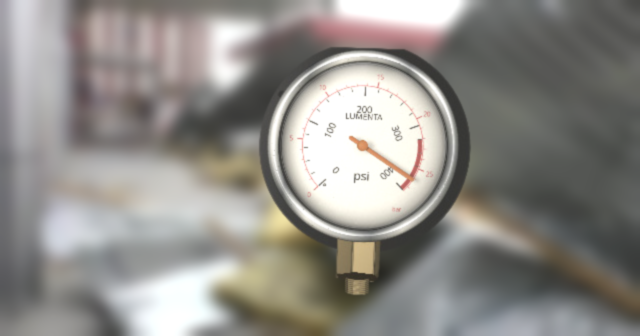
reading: psi 380
